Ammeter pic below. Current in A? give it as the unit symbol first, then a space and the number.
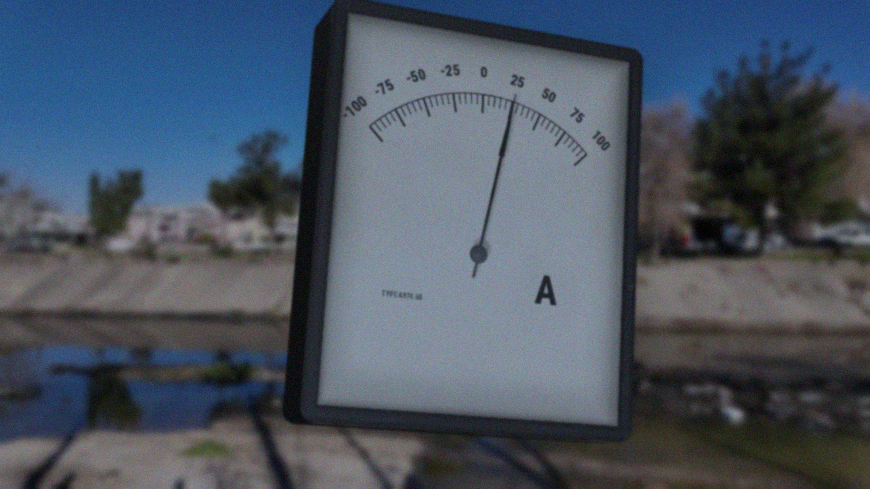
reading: A 25
